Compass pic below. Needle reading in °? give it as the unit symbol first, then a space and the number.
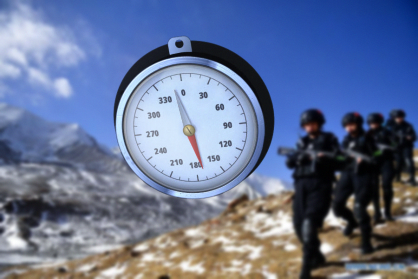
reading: ° 170
